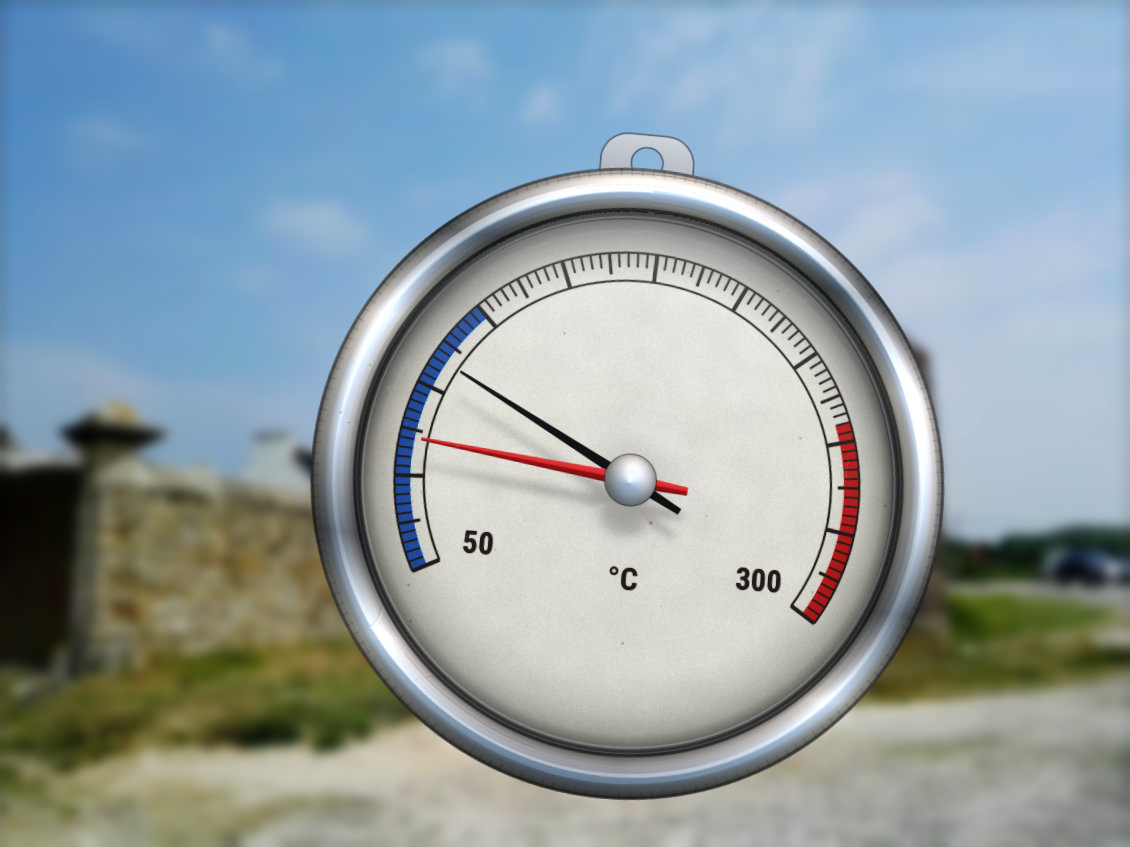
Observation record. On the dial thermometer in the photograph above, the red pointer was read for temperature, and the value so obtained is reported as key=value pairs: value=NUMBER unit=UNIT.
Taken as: value=85 unit=°C
